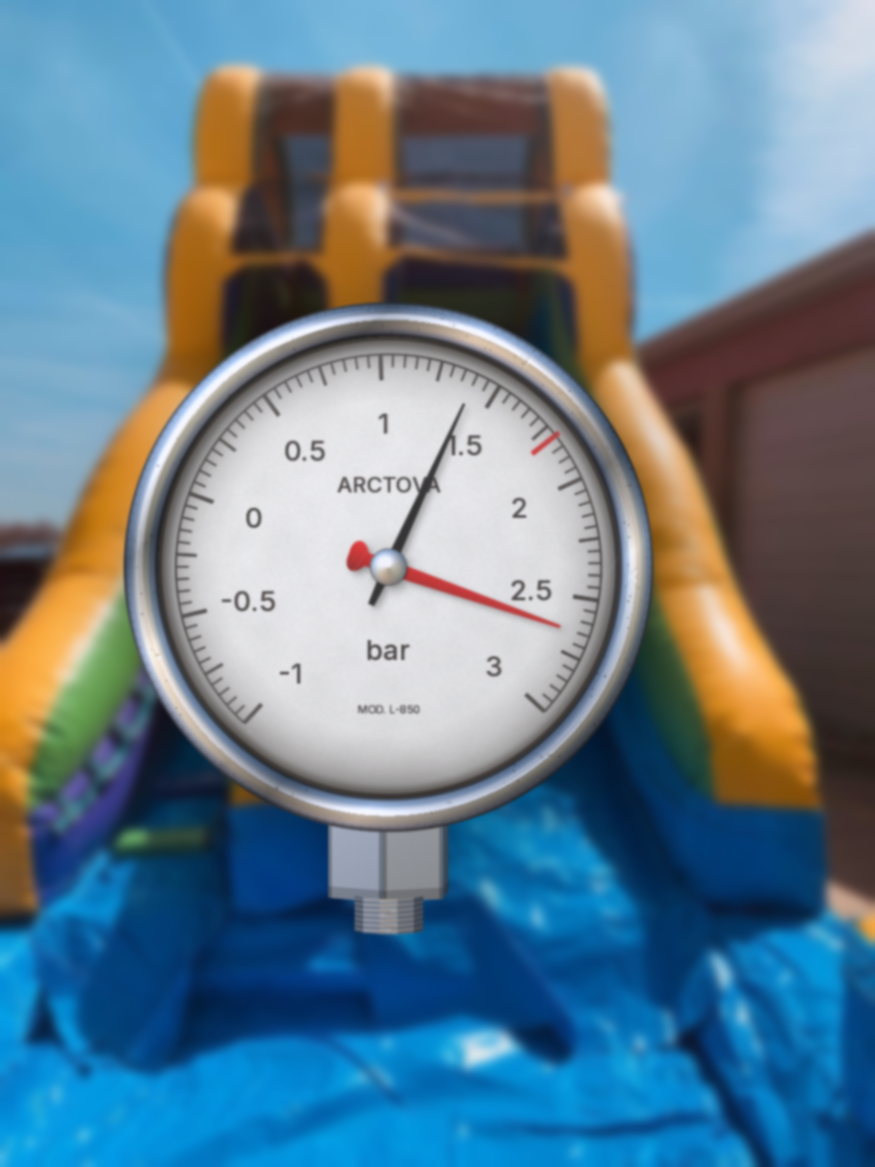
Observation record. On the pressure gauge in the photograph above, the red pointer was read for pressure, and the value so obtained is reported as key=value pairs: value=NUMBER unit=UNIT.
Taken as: value=2.65 unit=bar
